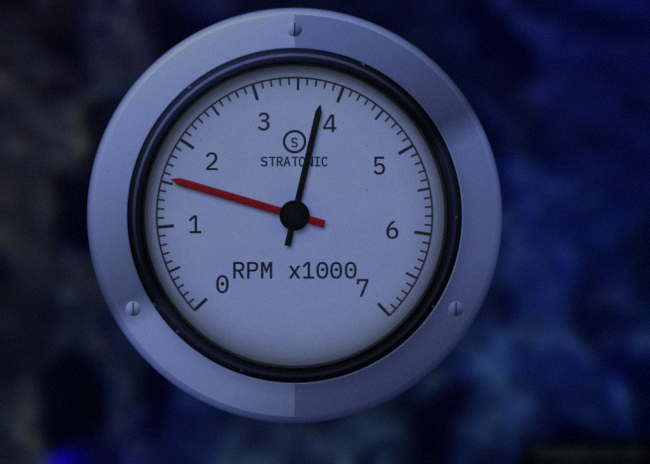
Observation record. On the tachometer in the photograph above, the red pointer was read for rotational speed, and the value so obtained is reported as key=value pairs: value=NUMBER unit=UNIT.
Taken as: value=1550 unit=rpm
